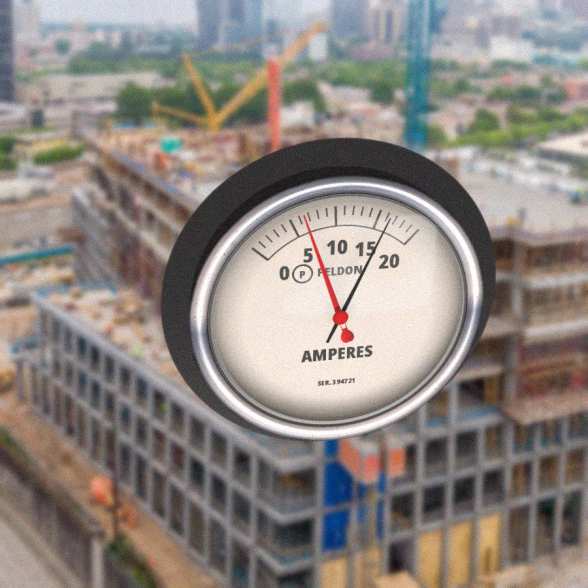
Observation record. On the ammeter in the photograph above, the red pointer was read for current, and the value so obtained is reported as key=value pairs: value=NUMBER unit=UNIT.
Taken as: value=6.5 unit=A
